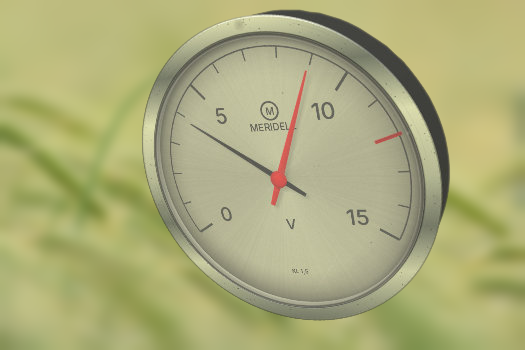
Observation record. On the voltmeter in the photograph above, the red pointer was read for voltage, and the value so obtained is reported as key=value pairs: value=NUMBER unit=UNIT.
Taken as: value=9 unit=V
